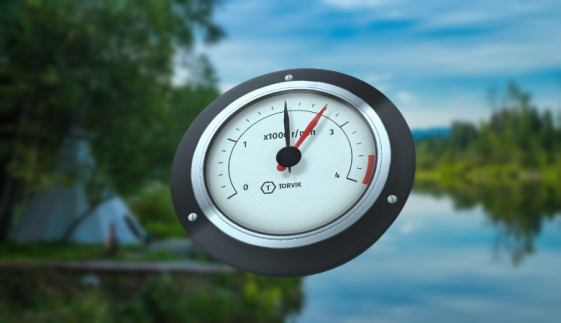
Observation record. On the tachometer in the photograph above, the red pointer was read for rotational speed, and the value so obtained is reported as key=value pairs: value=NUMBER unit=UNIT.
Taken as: value=2600 unit=rpm
